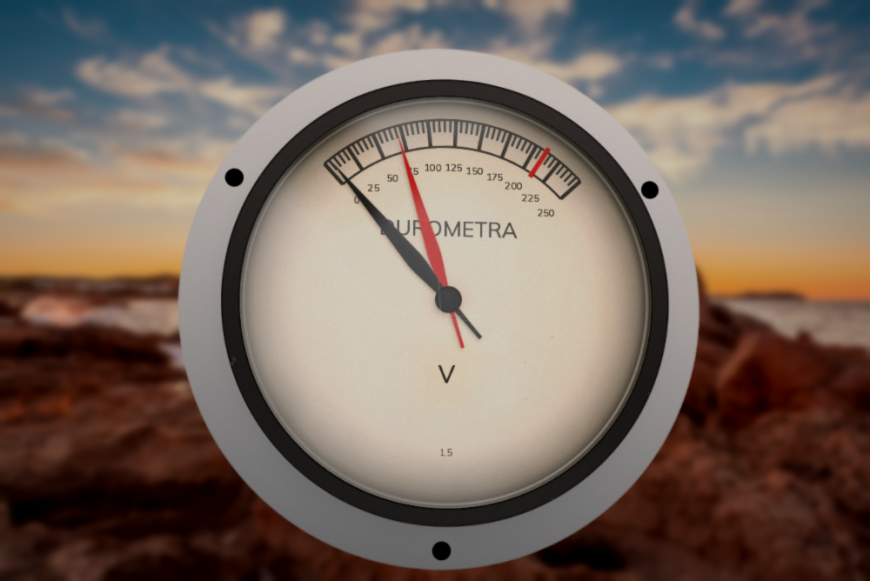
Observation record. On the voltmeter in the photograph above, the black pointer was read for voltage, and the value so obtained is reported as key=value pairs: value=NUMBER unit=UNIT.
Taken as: value=5 unit=V
